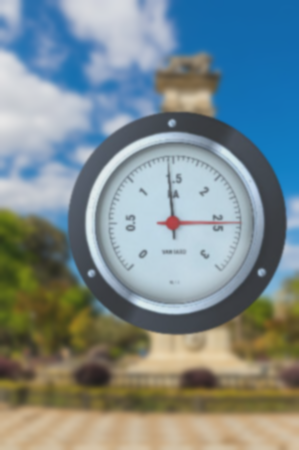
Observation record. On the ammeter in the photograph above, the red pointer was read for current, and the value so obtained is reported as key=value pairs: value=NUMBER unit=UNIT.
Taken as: value=2.5 unit=kA
